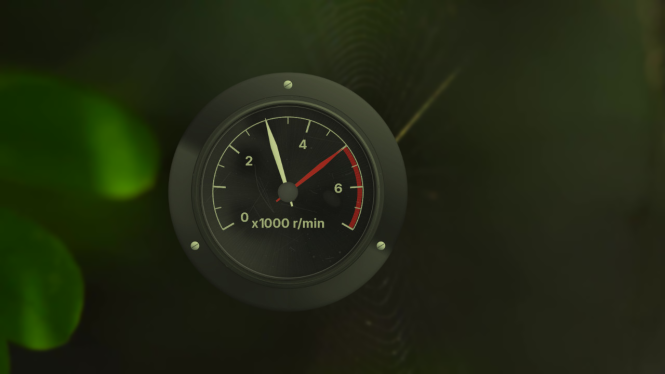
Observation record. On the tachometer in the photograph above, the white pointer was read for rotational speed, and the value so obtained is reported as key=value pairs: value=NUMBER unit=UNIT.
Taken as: value=3000 unit=rpm
